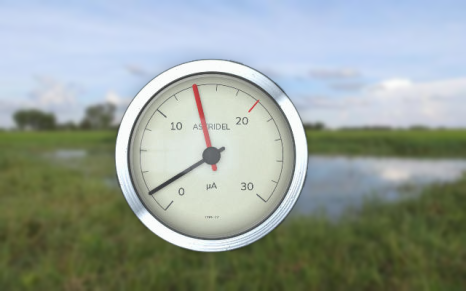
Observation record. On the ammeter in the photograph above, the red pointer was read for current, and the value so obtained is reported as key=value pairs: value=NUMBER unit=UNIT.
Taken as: value=14 unit=µA
